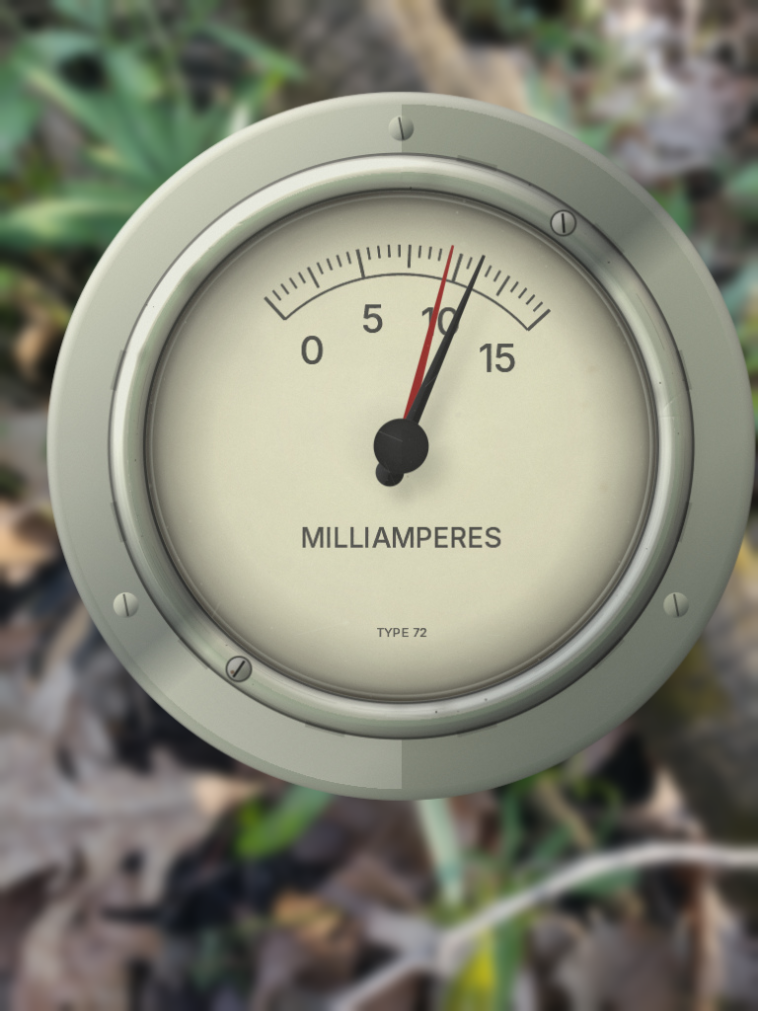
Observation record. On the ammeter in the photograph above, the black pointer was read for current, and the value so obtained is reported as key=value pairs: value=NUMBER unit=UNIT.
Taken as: value=11 unit=mA
